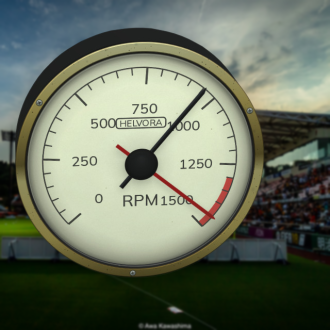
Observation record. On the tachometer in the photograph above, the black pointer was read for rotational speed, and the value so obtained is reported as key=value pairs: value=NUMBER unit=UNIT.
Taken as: value=950 unit=rpm
